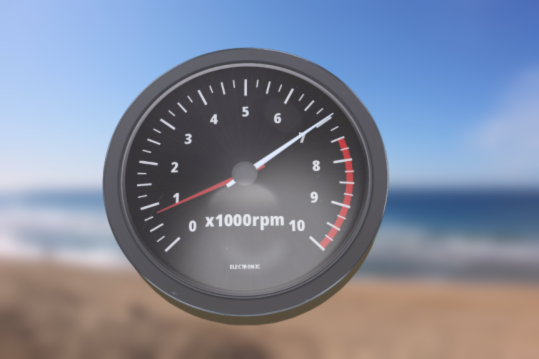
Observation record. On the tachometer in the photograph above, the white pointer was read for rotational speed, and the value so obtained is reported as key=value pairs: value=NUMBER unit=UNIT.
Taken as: value=7000 unit=rpm
